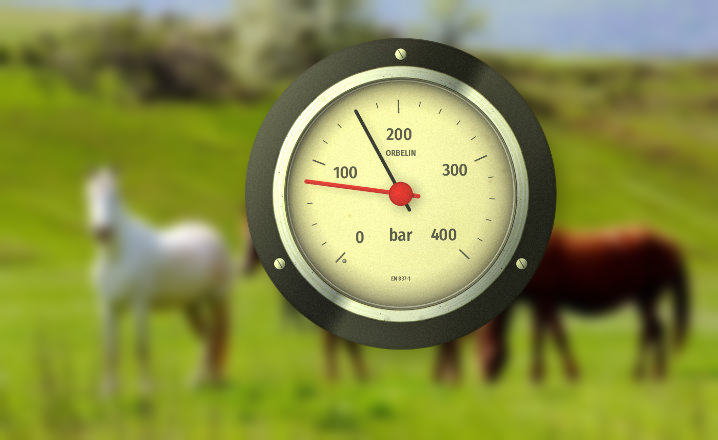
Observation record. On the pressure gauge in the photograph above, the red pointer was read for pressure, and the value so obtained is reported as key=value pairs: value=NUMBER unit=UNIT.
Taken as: value=80 unit=bar
